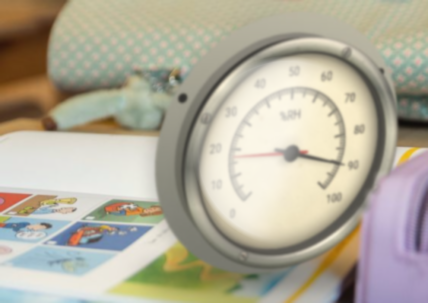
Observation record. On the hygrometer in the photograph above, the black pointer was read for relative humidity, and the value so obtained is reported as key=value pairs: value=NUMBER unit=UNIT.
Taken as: value=90 unit=%
